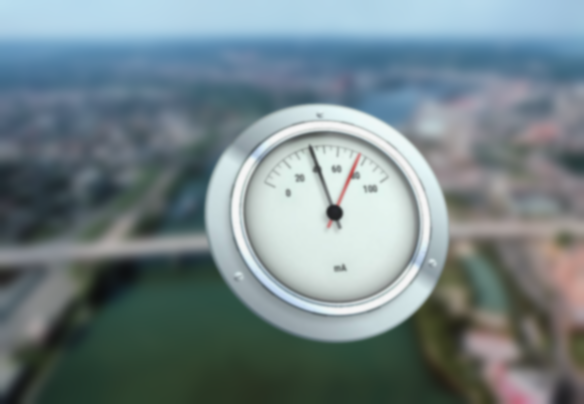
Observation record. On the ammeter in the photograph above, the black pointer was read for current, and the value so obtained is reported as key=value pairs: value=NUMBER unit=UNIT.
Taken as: value=40 unit=mA
